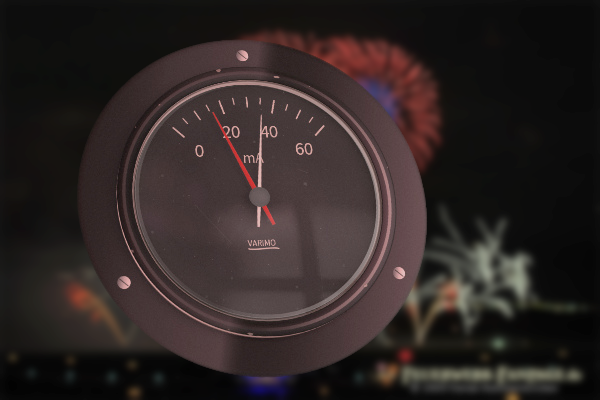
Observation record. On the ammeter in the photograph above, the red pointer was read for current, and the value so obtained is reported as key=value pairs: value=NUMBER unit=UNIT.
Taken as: value=15 unit=mA
